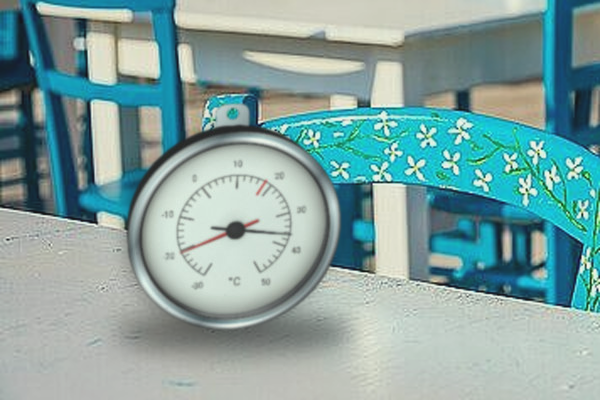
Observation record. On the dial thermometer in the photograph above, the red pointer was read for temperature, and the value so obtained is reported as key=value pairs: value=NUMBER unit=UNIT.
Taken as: value=-20 unit=°C
